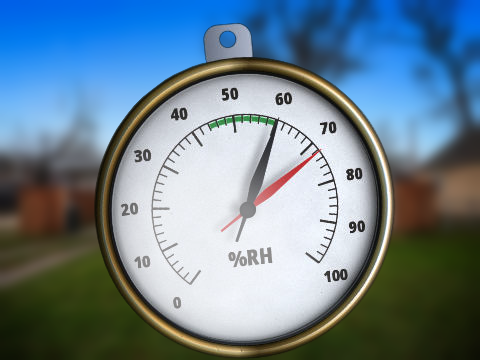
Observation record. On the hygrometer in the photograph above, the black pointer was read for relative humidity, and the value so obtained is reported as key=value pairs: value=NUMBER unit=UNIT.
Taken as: value=60 unit=%
